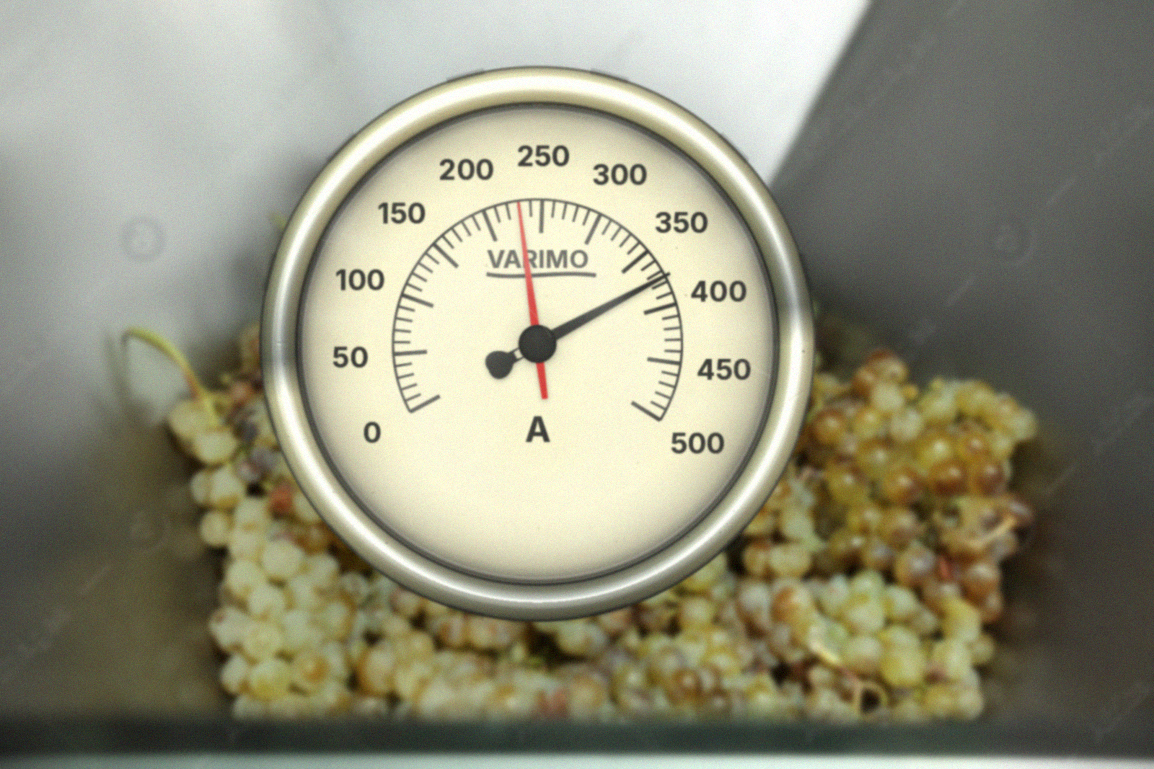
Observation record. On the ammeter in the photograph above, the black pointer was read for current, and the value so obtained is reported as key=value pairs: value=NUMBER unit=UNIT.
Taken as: value=375 unit=A
